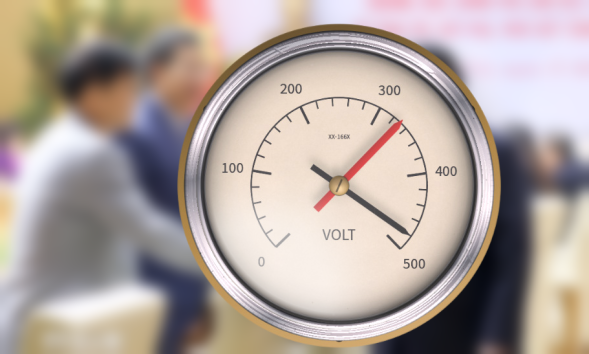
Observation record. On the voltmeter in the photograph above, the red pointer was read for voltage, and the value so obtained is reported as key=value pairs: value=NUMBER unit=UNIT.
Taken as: value=330 unit=V
